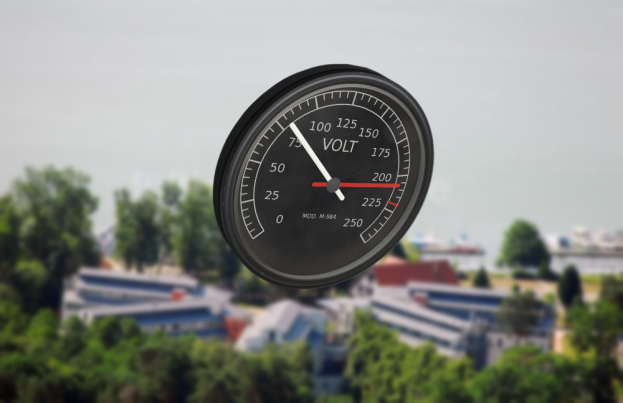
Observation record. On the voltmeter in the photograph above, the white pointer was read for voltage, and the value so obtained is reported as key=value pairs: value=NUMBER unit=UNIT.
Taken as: value=80 unit=V
